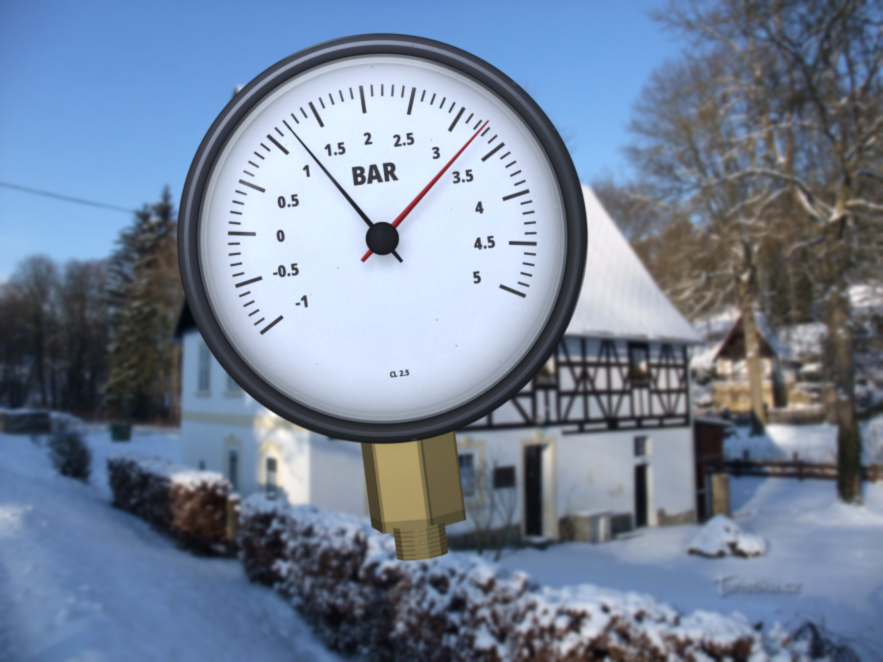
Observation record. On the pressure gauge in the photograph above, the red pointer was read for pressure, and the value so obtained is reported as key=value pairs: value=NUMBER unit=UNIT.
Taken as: value=3.25 unit=bar
